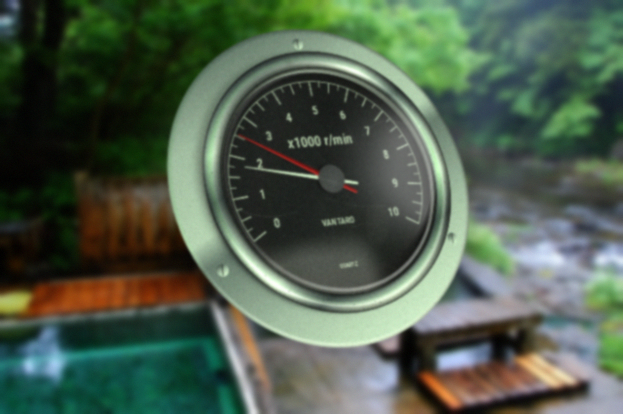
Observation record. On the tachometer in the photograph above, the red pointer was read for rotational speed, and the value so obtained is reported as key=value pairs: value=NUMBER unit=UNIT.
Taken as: value=2500 unit=rpm
